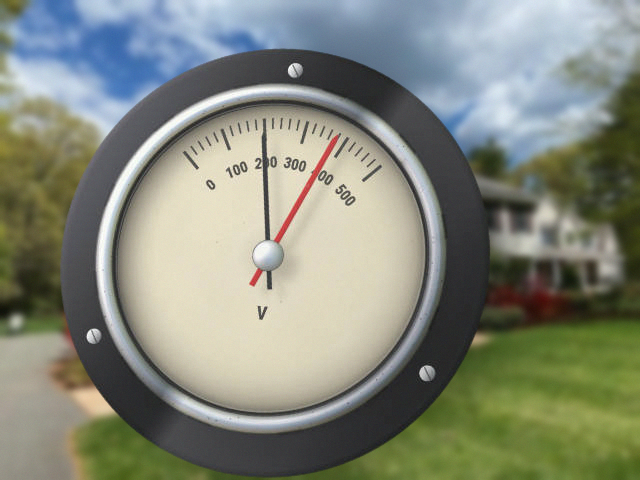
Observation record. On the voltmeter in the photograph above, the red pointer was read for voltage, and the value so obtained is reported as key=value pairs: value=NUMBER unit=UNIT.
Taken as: value=380 unit=V
